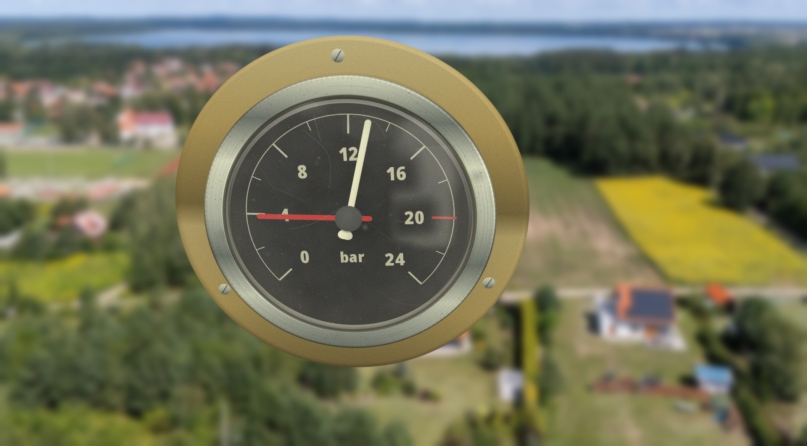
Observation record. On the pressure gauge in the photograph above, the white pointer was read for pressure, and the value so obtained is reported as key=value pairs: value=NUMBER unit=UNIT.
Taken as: value=13 unit=bar
